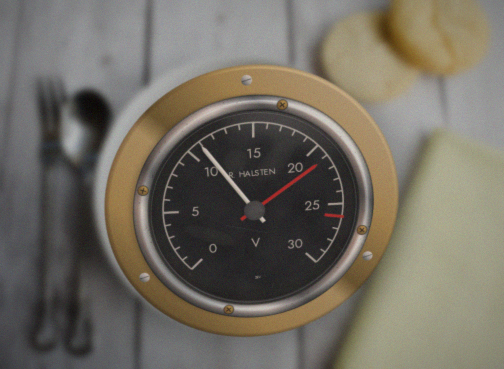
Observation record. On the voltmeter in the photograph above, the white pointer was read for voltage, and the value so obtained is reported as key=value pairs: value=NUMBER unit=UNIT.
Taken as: value=11 unit=V
